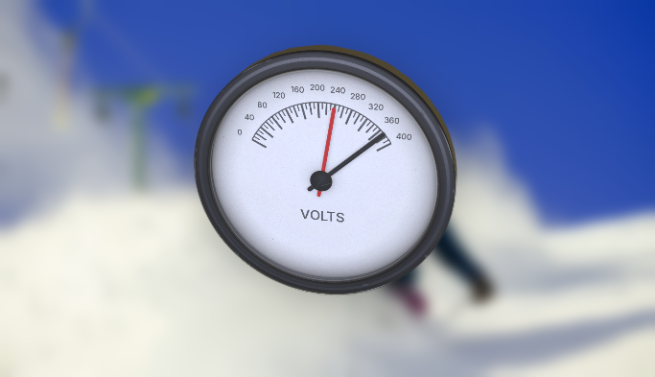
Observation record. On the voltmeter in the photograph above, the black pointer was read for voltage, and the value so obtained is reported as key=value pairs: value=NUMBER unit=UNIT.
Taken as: value=370 unit=V
